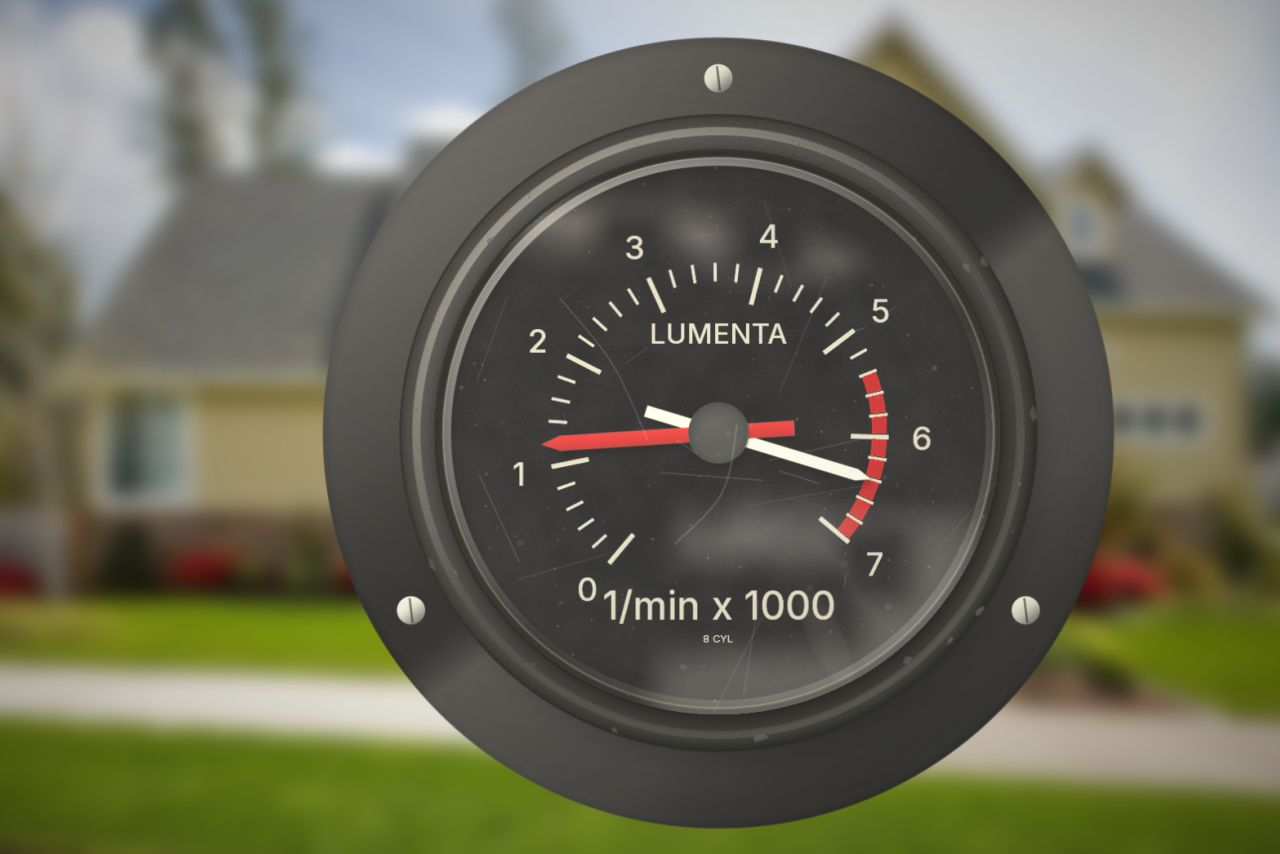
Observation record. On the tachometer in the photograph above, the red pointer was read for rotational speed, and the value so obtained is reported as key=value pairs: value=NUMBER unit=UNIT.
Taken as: value=1200 unit=rpm
